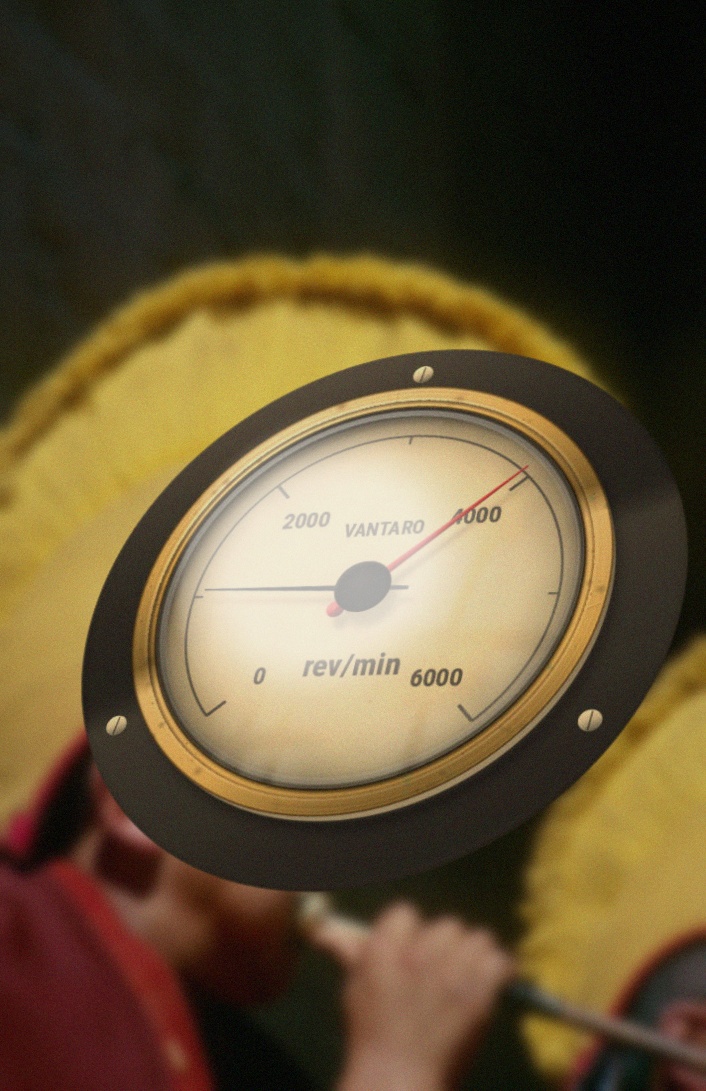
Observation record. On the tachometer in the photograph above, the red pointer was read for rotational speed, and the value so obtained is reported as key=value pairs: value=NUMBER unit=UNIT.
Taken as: value=4000 unit=rpm
